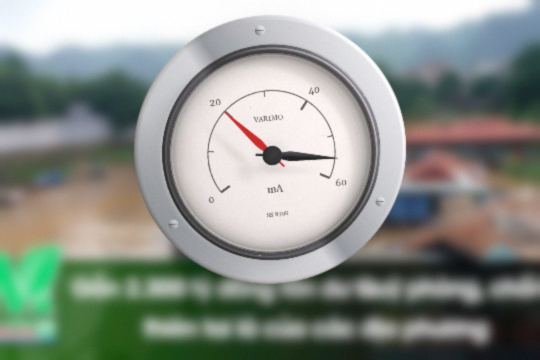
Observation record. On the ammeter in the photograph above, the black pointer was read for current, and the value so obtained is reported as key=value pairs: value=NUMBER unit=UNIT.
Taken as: value=55 unit=mA
